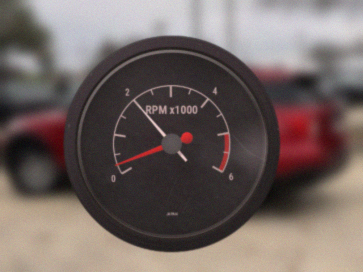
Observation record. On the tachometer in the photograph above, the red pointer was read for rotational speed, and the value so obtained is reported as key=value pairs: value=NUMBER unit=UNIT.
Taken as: value=250 unit=rpm
